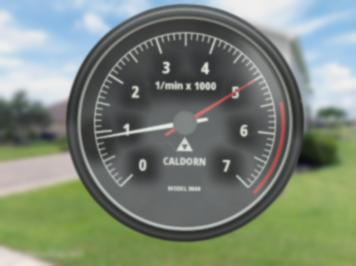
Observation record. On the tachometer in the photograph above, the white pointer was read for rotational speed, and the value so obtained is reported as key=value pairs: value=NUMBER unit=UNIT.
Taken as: value=900 unit=rpm
